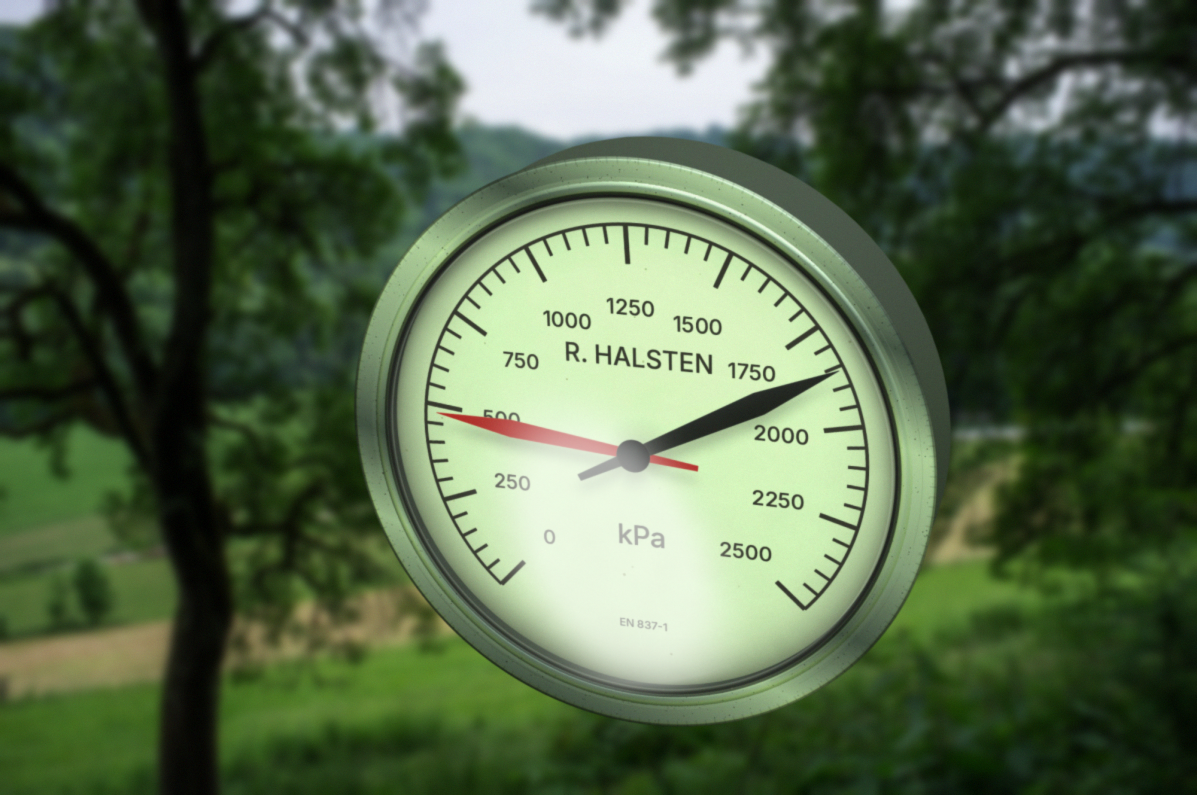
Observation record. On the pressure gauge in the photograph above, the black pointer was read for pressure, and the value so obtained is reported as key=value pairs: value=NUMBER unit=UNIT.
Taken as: value=1850 unit=kPa
